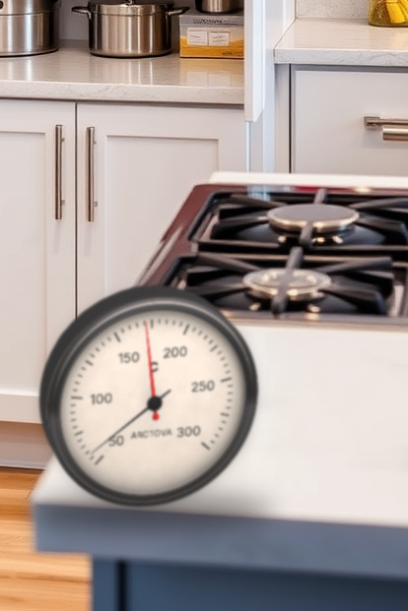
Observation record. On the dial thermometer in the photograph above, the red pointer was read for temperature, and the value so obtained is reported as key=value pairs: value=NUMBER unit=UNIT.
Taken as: value=170 unit=°C
